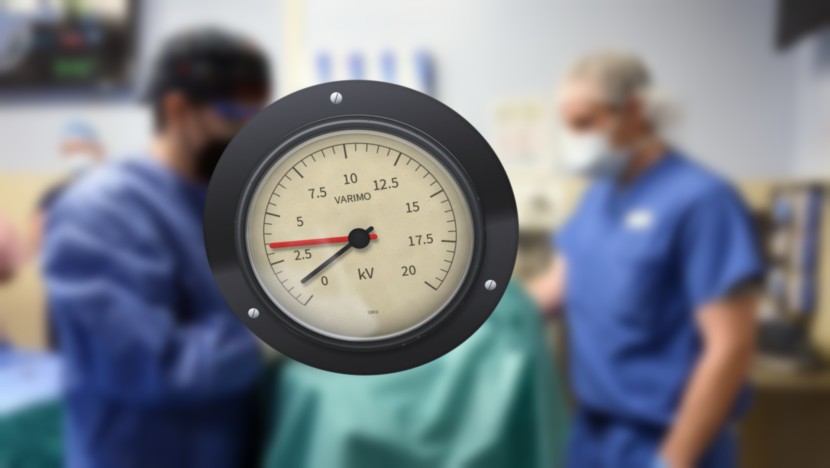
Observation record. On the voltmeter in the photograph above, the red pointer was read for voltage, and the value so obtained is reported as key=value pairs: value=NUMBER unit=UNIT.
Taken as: value=3.5 unit=kV
